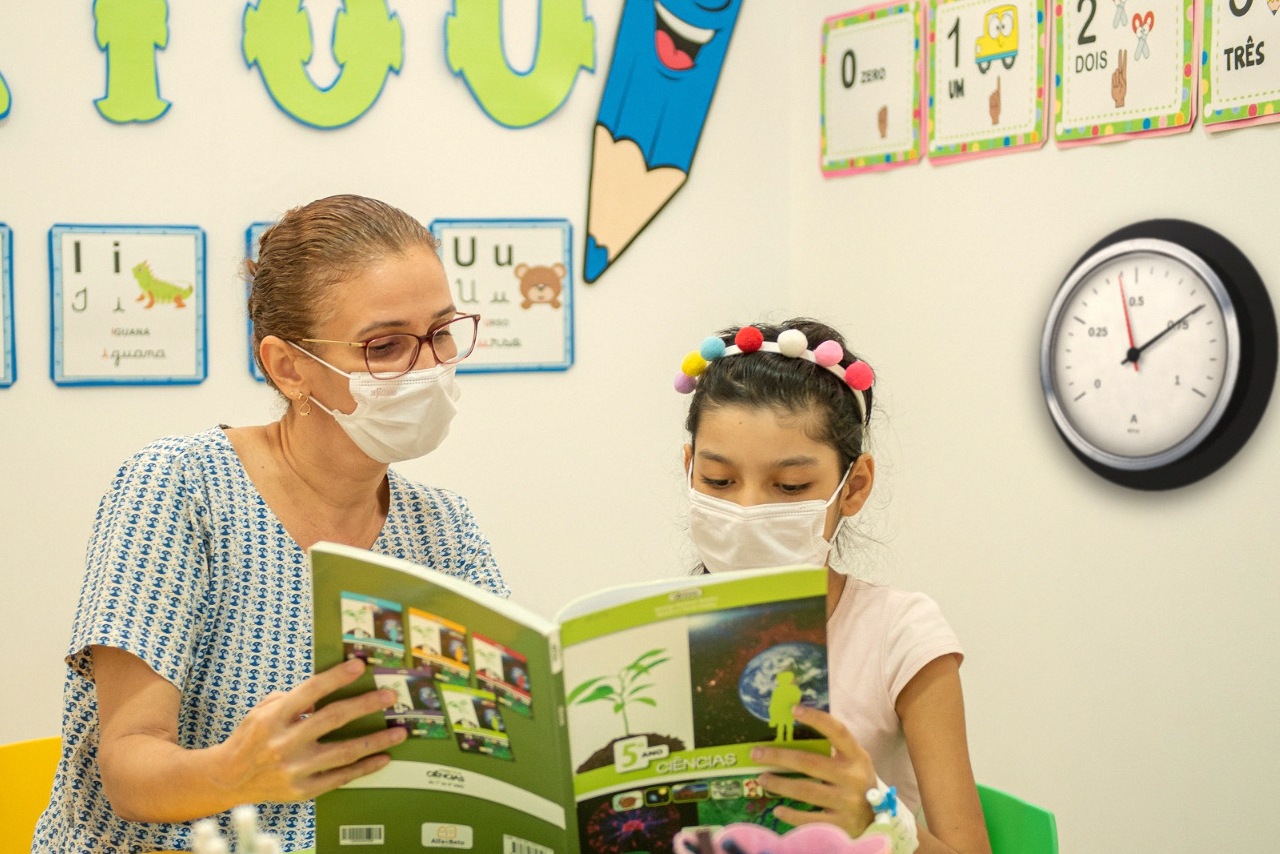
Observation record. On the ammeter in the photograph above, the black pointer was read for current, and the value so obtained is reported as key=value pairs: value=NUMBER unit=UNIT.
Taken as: value=0.75 unit=A
